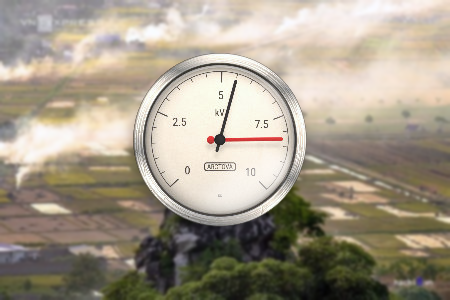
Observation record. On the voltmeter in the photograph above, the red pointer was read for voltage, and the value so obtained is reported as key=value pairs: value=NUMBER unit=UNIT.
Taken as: value=8.25 unit=kV
